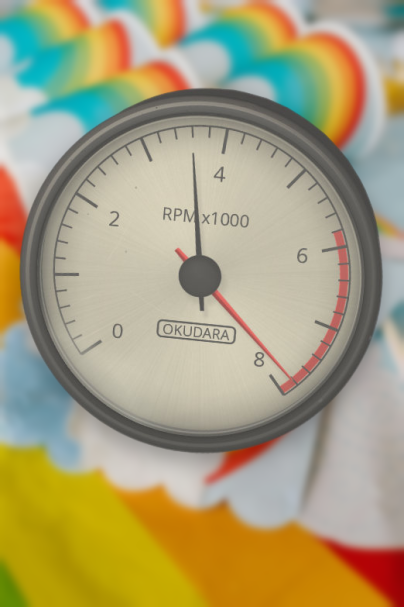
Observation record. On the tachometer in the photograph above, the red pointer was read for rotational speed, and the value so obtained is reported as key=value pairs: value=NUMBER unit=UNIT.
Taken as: value=7800 unit=rpm
